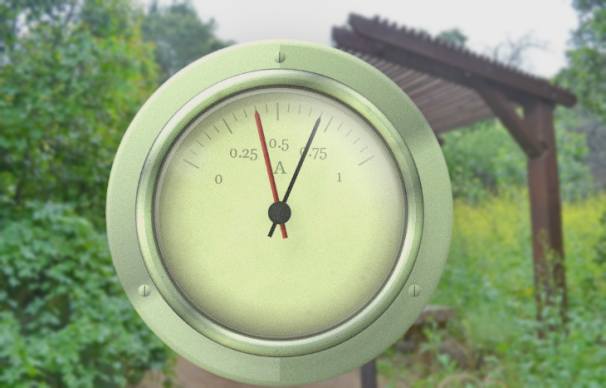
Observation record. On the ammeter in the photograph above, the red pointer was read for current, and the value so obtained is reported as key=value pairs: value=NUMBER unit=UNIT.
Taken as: value=0.4 unit=A
